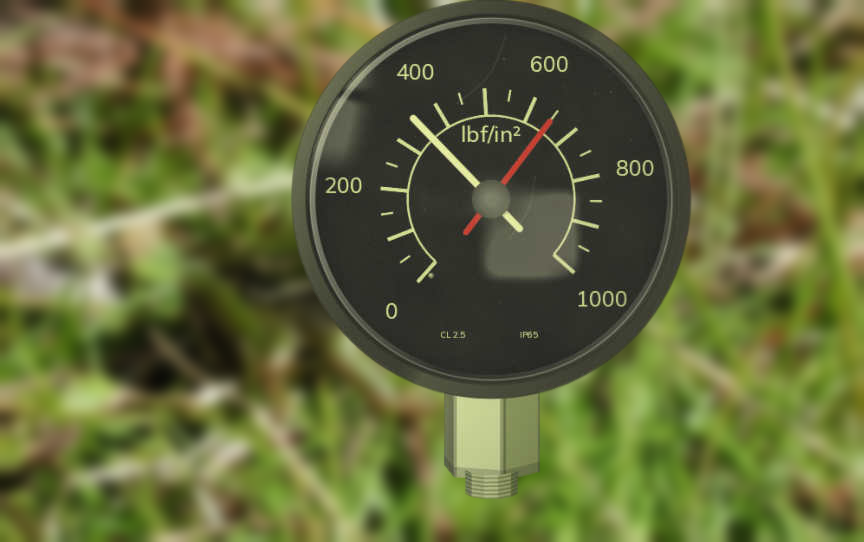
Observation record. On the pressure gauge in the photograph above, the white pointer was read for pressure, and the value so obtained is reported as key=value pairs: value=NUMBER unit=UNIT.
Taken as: value=350 unit=psi
